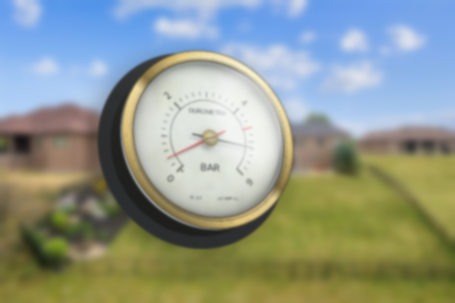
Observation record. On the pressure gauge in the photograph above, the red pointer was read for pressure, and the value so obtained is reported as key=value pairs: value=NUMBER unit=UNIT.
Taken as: value=0.4 unit=bar
